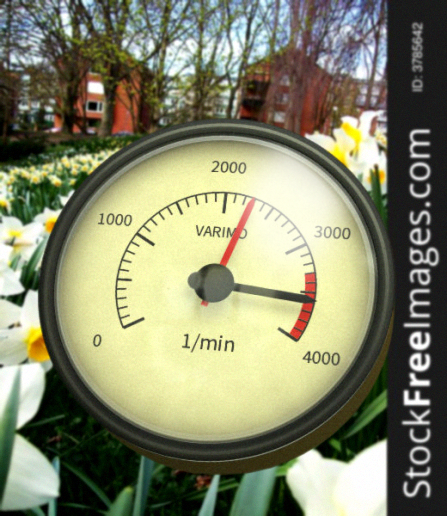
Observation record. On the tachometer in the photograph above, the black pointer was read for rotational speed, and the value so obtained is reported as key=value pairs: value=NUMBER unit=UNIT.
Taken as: value=3600 unit=rpm
